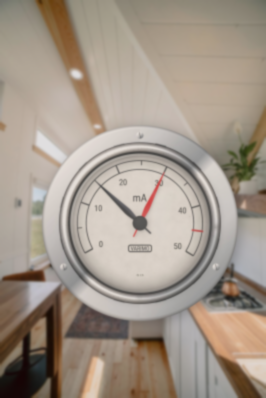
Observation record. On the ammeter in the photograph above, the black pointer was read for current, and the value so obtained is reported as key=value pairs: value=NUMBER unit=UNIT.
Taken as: value=15 unit=mA
